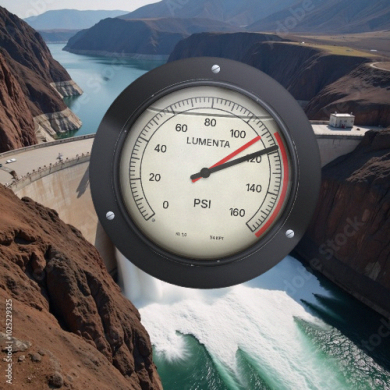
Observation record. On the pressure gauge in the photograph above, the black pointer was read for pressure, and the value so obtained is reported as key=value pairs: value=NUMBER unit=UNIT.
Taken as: value=118 unit=psi
